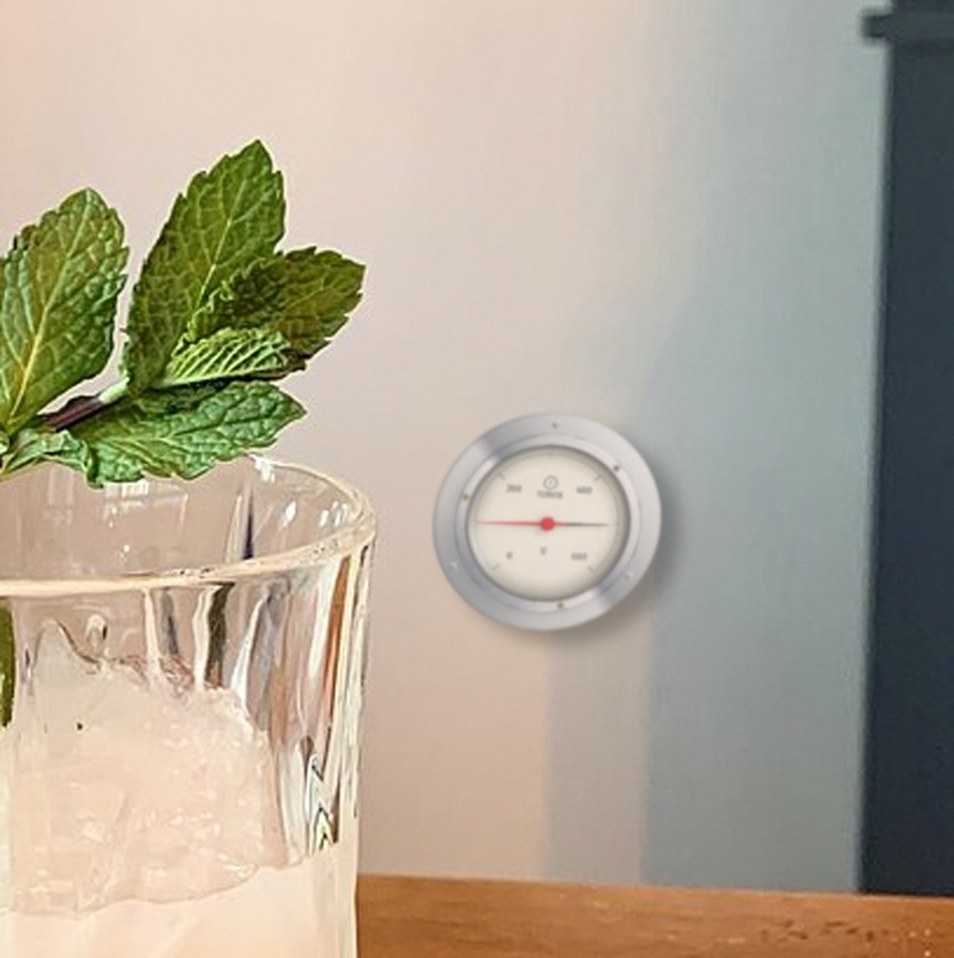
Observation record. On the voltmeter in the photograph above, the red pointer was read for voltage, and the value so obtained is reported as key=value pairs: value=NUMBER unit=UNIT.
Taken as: value=100 unit=V
